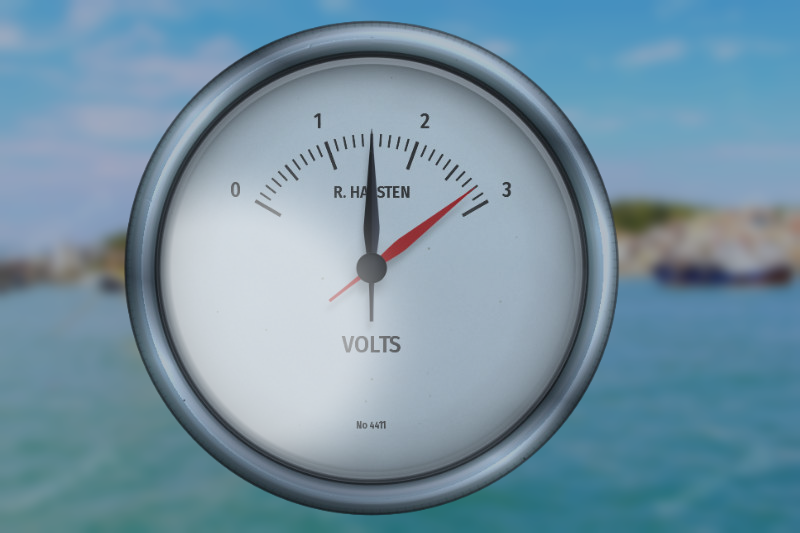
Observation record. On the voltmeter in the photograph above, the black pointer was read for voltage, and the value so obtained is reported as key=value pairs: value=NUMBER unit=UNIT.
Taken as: value=1.5 unit=V
